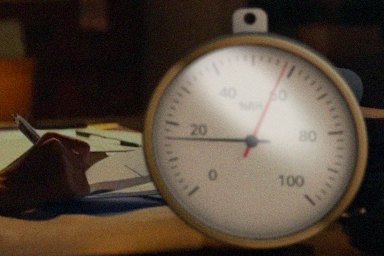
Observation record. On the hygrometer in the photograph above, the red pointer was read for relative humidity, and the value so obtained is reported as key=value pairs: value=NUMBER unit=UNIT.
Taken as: value=58 unit=%
